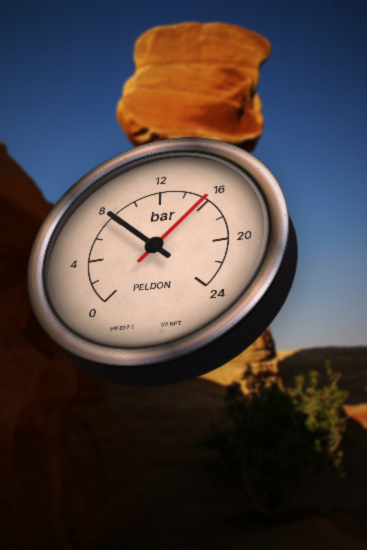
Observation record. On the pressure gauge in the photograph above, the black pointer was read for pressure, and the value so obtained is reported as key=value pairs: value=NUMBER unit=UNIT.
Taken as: value=8 unit=bar
